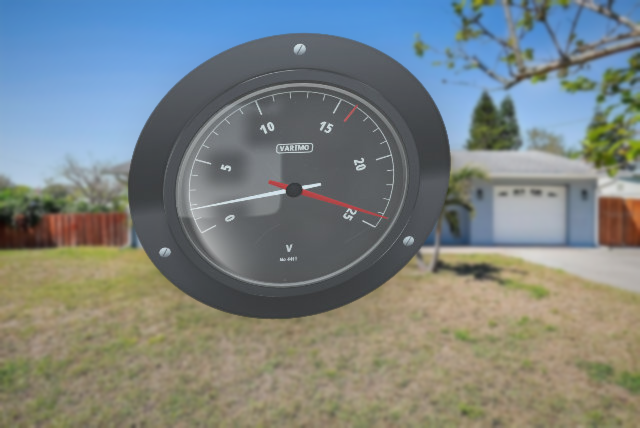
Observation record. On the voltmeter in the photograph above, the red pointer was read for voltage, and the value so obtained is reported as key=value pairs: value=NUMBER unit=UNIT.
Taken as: value=24 unit=V
